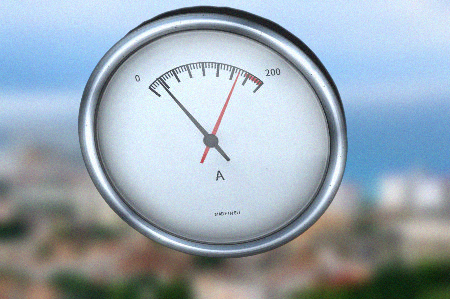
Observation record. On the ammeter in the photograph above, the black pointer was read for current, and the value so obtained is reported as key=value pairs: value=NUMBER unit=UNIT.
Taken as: value=25 unit=A
